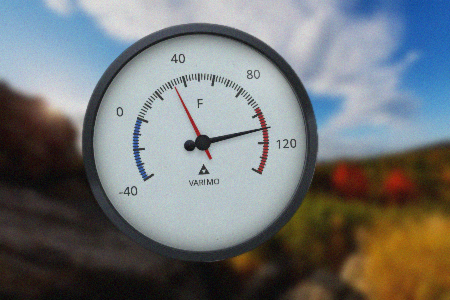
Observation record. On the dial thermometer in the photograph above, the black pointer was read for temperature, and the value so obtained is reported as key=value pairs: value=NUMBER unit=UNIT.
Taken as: value=110 unit=°F
